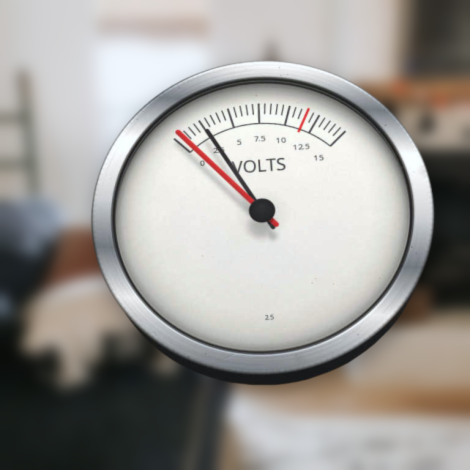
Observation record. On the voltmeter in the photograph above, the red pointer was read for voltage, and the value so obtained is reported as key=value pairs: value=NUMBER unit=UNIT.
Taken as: value=0.5 unit=V
